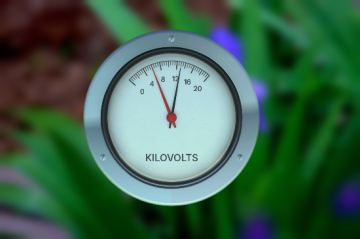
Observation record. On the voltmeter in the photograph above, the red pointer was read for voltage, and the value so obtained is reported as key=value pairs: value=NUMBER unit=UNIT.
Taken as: value=6 unit=kV
